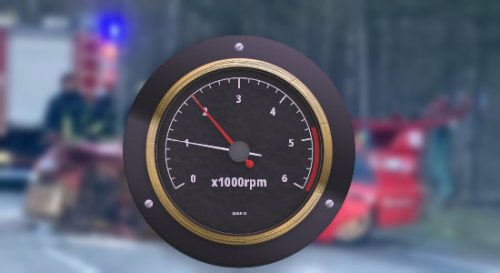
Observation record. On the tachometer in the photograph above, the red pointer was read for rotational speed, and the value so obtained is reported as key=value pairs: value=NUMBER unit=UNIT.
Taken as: value=2000 unit=rpm
